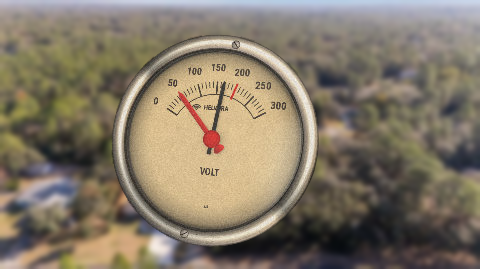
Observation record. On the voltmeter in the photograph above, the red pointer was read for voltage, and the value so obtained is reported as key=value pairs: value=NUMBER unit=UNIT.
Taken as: value=50 unit=V
